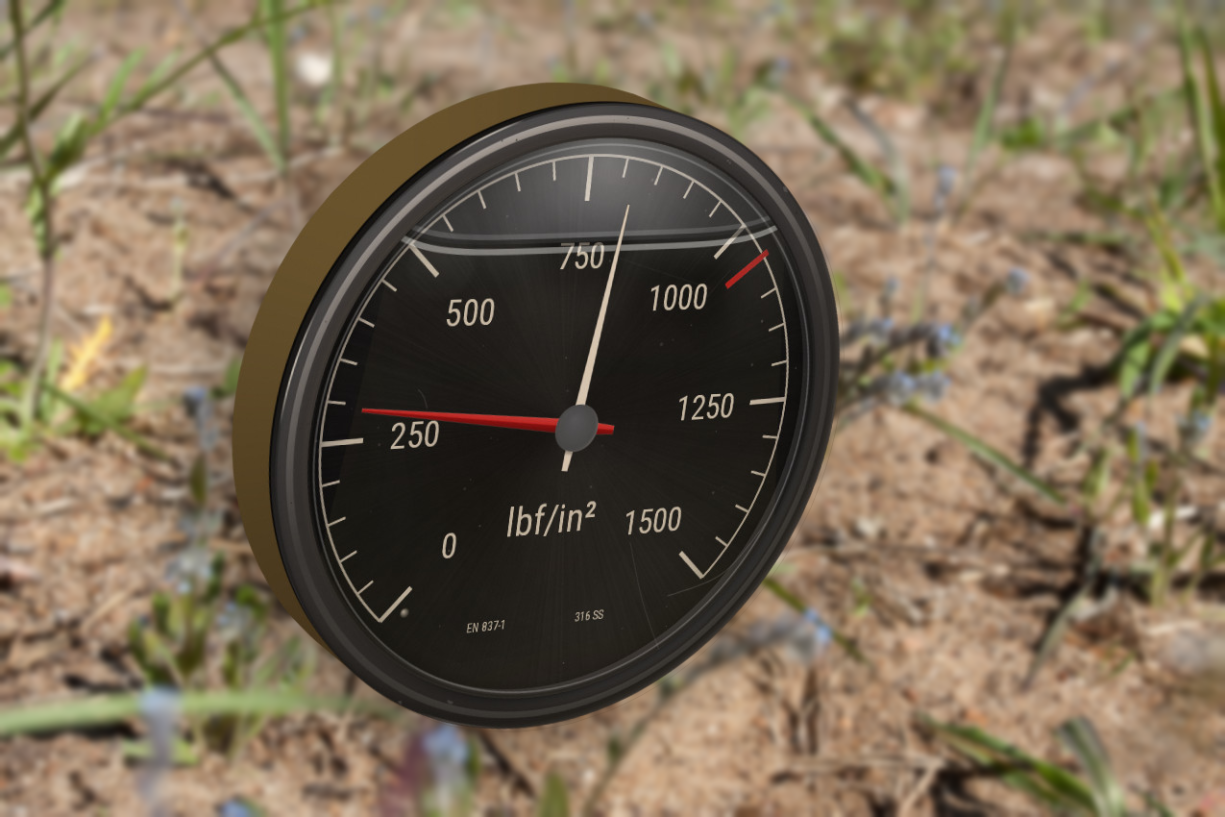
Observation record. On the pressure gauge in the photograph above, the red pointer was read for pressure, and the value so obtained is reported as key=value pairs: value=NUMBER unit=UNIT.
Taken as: value=300 unit=psi
